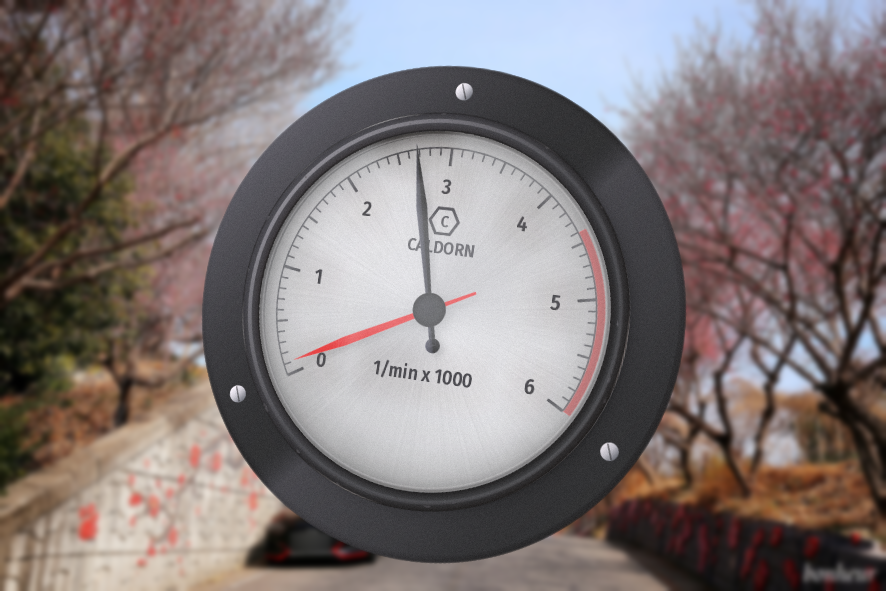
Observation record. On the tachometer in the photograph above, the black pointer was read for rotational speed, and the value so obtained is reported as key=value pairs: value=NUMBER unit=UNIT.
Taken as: value=2700 unit=rpm
